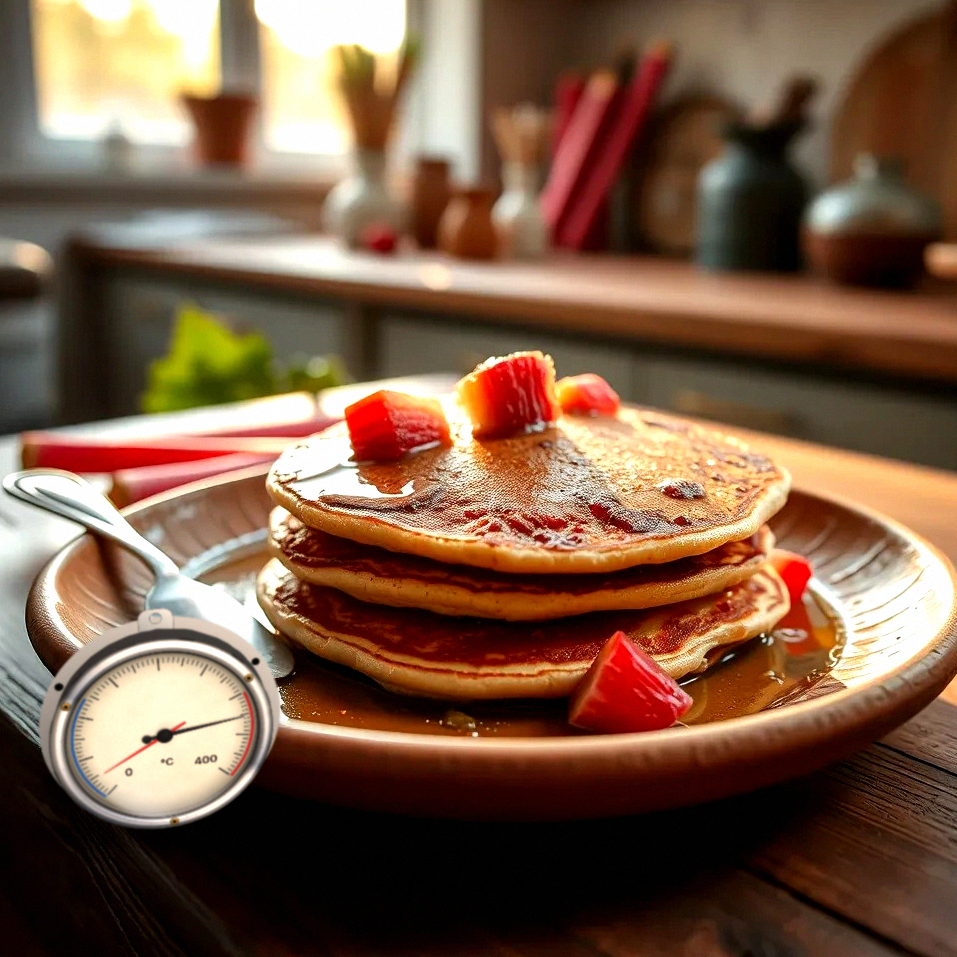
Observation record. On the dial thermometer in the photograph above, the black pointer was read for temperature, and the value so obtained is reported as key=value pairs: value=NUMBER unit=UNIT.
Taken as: value=325 unit=°C
